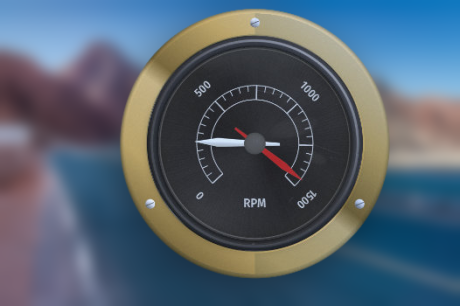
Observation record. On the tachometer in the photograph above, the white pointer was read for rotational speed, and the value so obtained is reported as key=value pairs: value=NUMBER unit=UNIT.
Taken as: value=250 unit=rpm
